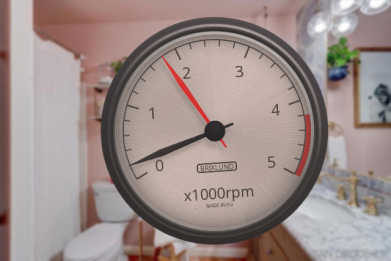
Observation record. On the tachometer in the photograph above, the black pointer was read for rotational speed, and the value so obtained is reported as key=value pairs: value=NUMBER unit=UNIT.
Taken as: value=200 unit=rpm
